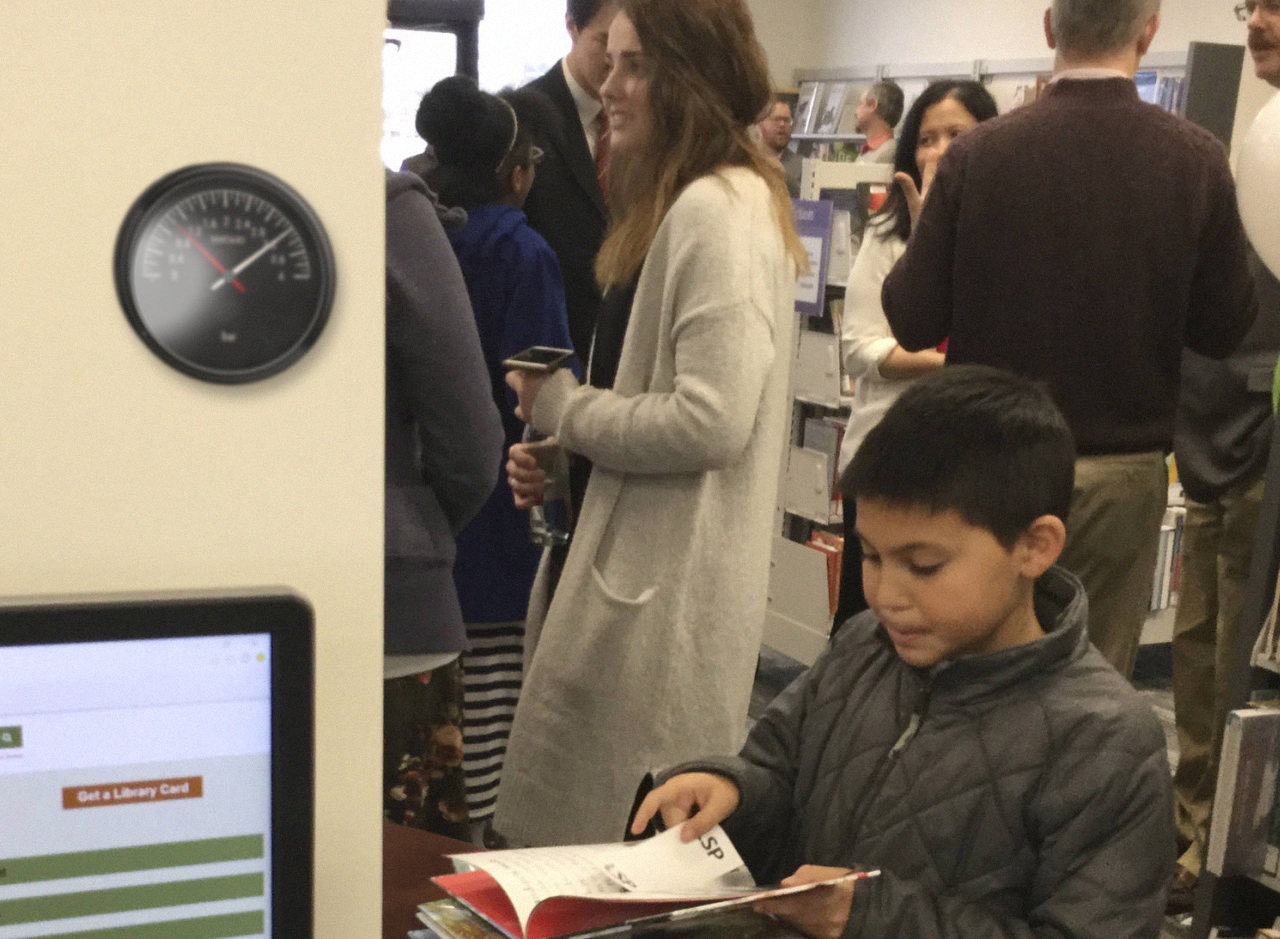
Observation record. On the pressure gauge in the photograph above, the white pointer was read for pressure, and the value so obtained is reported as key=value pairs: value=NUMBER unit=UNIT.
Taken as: value=3.2 unit=bar
